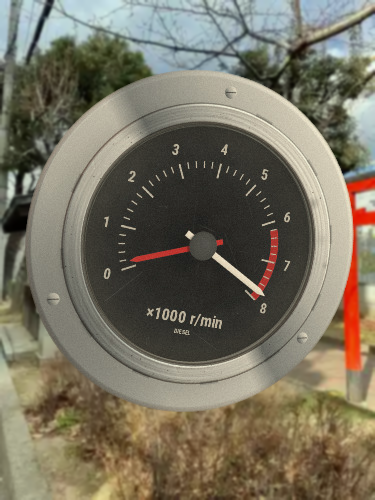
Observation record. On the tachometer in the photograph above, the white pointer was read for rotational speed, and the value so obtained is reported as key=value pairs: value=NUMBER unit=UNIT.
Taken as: value=7800 unit=rpm
